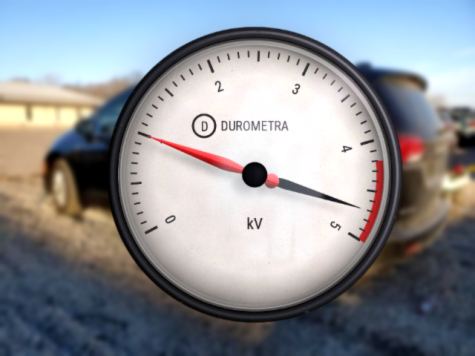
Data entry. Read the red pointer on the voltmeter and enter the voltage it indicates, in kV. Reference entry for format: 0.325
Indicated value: 1
